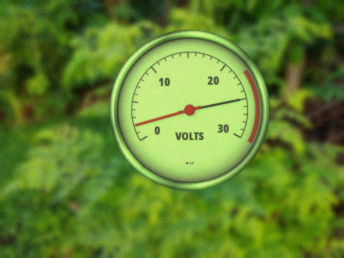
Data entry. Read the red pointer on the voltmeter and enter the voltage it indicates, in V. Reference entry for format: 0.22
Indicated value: 2
